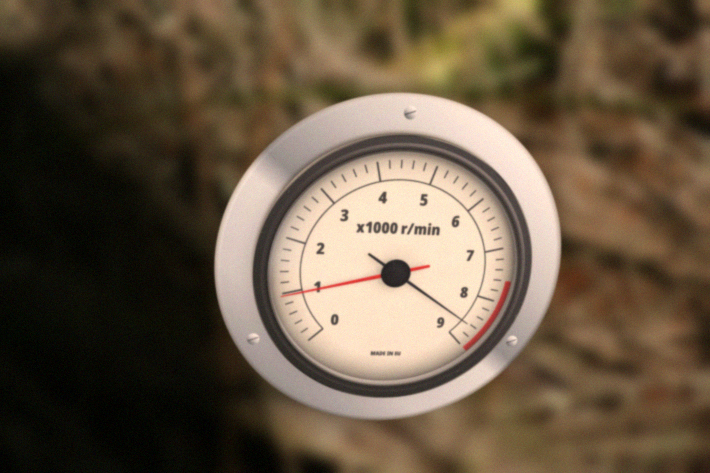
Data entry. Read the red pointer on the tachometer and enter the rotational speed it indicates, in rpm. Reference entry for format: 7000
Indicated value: 1000
